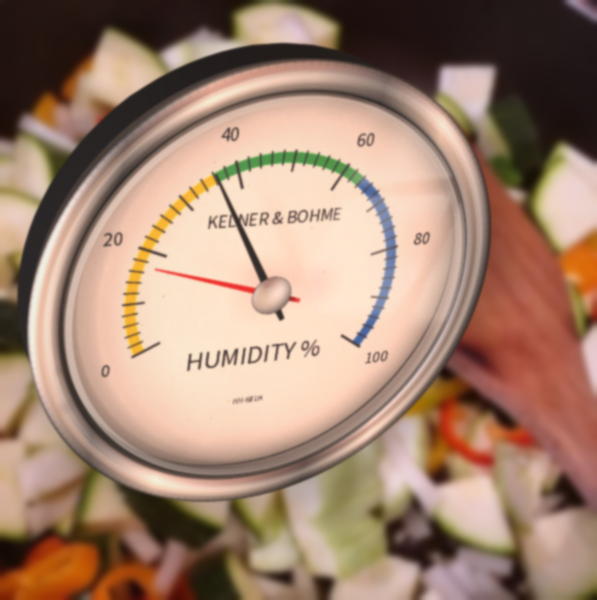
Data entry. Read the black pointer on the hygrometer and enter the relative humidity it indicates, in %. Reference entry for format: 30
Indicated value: 36
